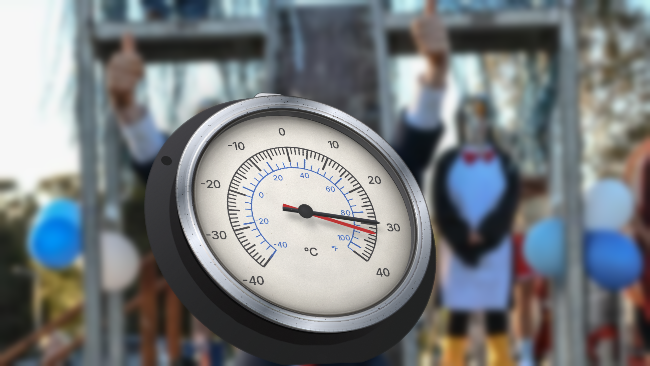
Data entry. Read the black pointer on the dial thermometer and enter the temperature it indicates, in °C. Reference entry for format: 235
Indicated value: 30
